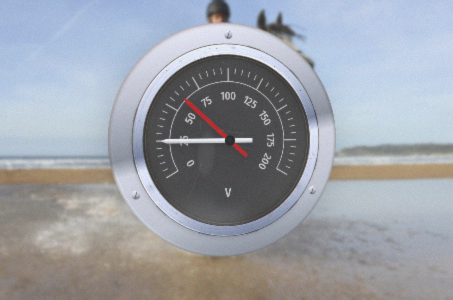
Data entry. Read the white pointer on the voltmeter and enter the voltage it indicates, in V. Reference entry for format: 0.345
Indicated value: 25
